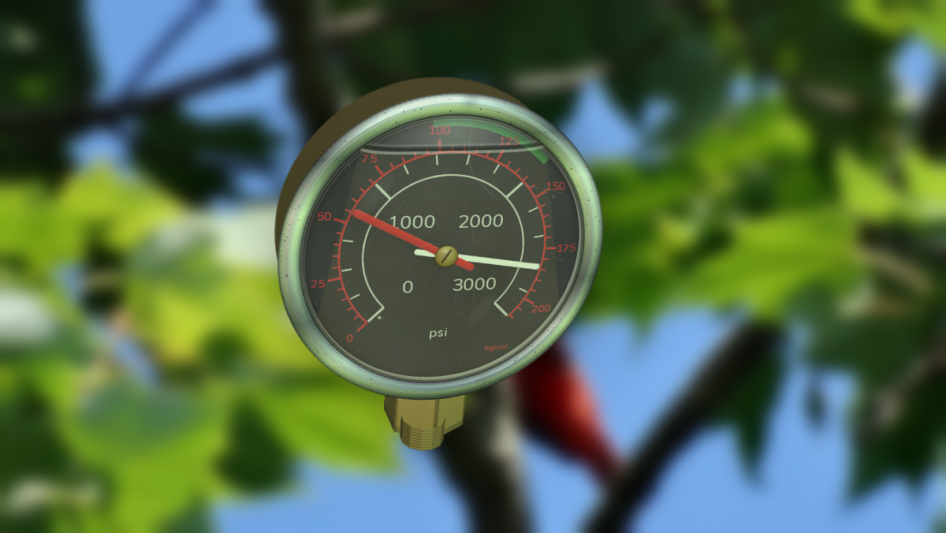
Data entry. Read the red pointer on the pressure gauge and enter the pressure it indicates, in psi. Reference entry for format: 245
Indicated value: 800
